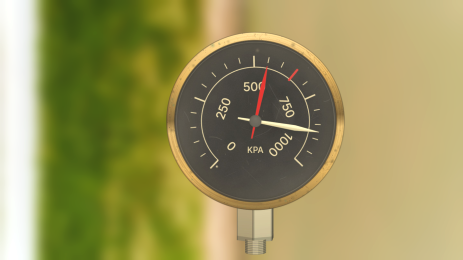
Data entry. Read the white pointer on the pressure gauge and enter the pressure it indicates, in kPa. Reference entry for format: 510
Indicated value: 875
